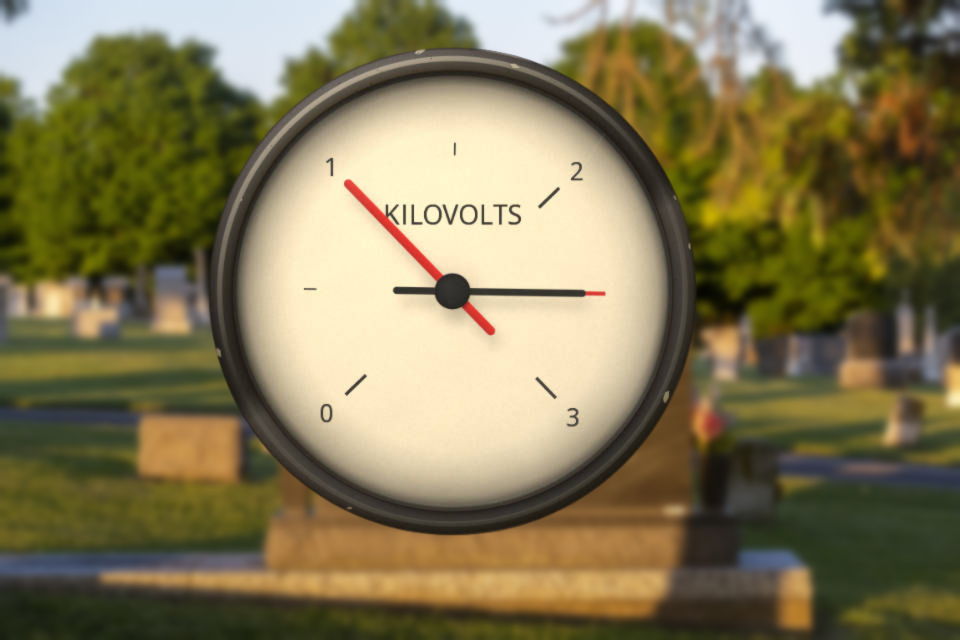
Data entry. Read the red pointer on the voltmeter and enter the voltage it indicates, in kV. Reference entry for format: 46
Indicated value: 1
